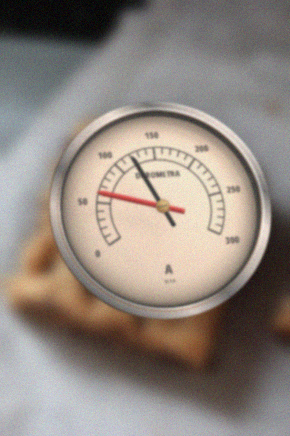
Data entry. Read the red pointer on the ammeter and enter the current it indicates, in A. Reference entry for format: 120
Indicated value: 60
